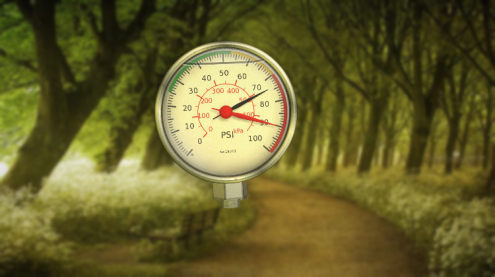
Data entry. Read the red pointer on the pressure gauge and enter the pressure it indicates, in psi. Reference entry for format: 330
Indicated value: 90
